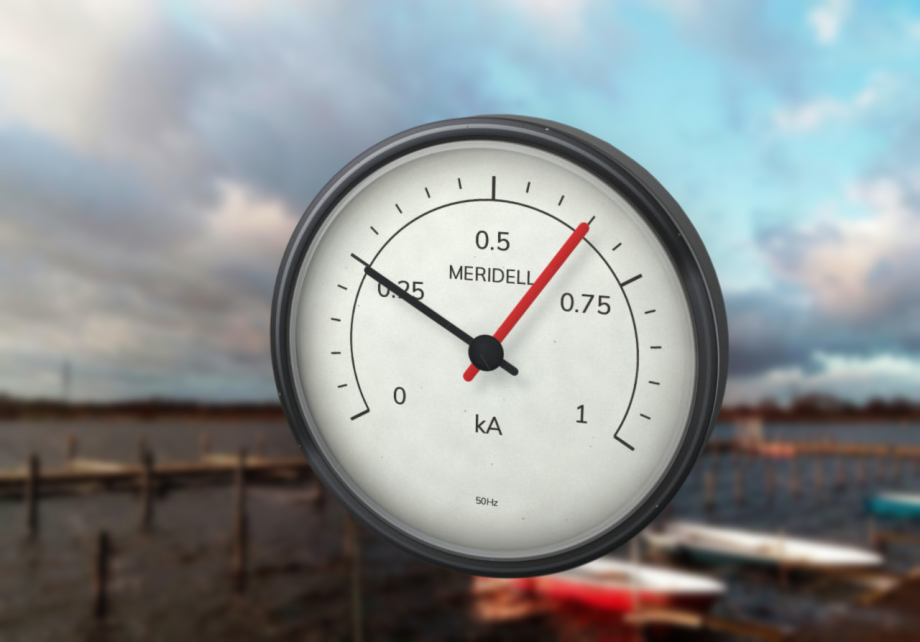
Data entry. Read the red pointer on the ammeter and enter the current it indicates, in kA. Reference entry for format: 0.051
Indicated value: 0.65
